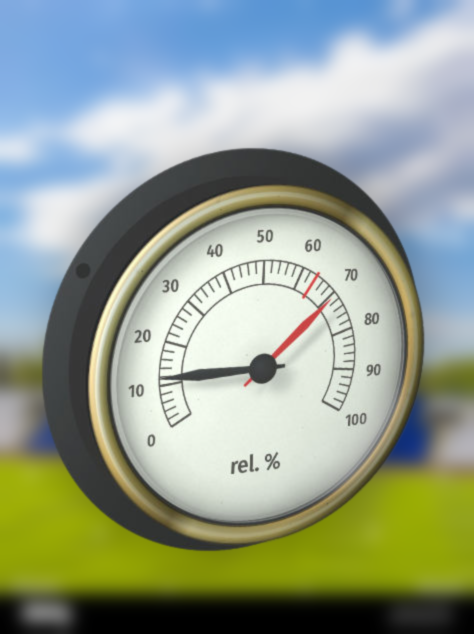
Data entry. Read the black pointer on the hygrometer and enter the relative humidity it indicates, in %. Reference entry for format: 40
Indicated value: 12
